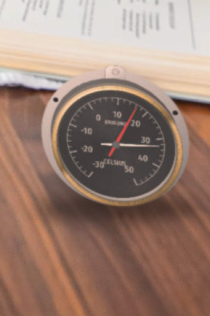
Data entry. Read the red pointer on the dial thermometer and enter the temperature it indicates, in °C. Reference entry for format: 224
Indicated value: 16
